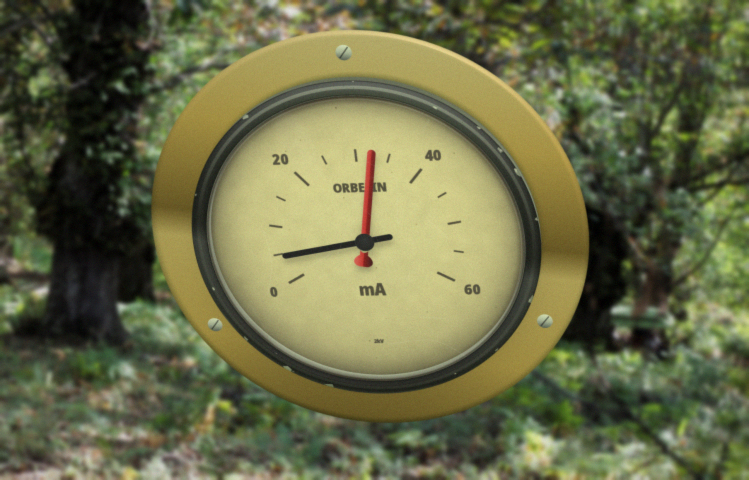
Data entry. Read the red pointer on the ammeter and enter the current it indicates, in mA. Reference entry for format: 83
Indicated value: 32.5
